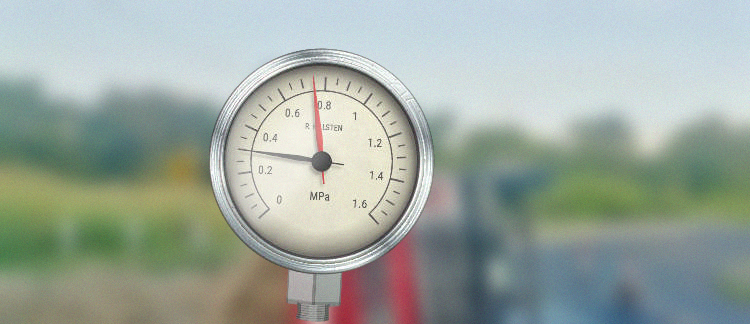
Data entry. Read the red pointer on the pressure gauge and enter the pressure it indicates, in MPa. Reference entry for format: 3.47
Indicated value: 0.75
